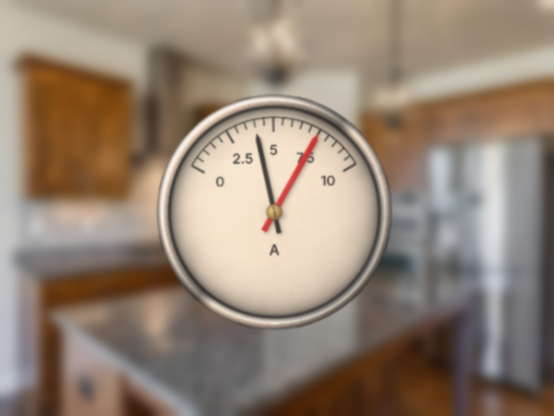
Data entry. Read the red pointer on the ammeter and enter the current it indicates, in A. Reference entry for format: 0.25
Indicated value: 7.5
